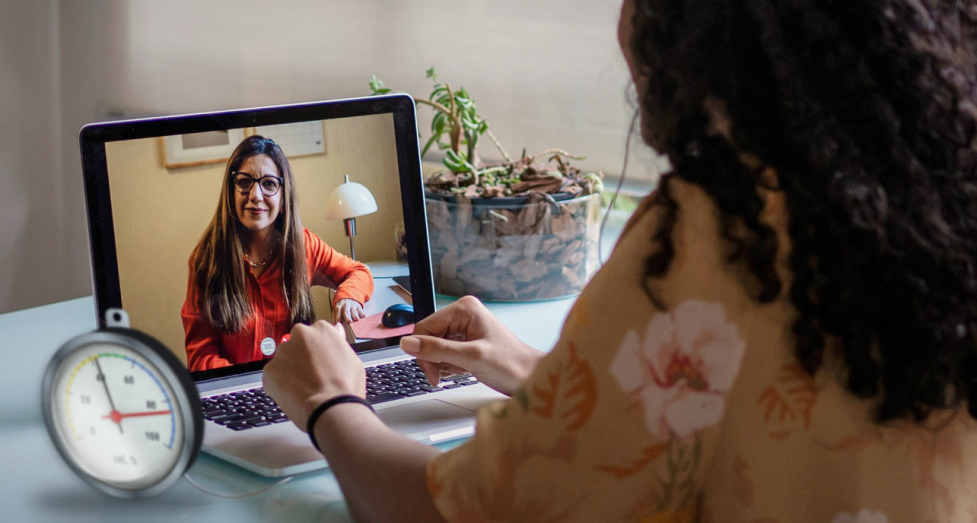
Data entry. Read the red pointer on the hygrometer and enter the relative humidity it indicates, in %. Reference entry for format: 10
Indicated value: 84
